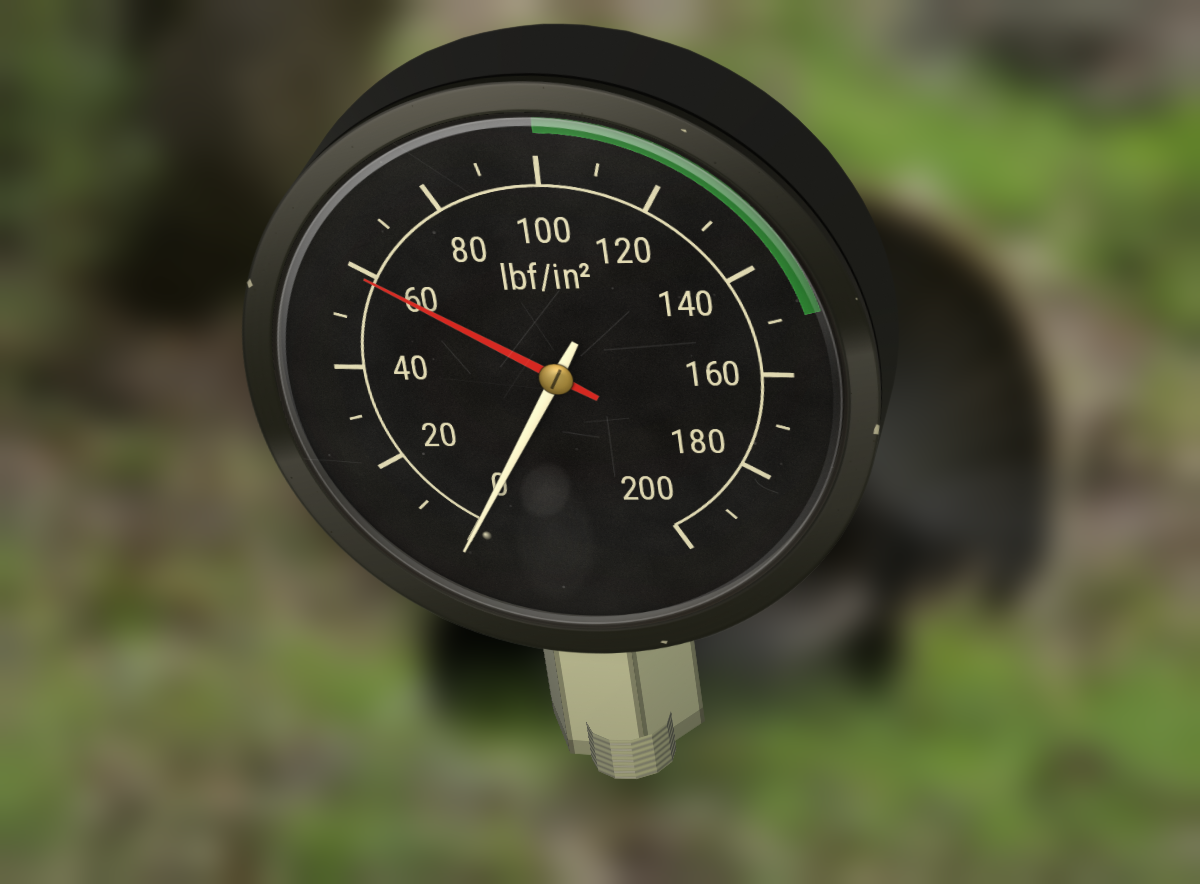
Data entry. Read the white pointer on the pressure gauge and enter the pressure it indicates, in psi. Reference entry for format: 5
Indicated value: 0
